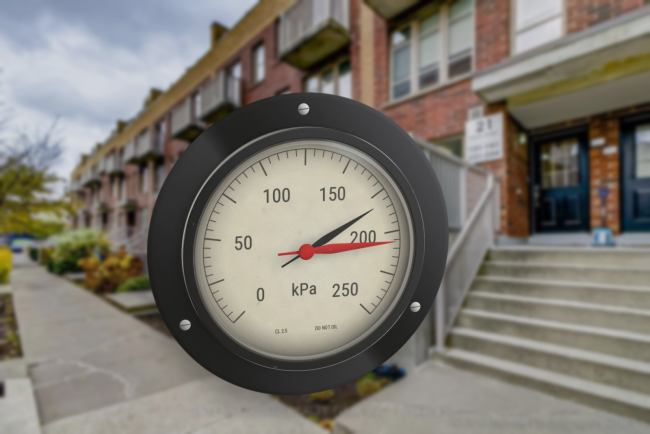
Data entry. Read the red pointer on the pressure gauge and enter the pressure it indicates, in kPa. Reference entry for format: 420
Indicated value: 205
